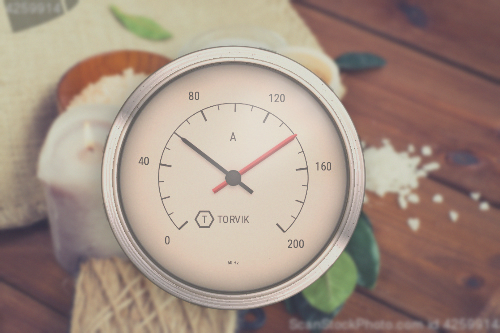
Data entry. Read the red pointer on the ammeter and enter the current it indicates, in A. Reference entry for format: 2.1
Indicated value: 140
